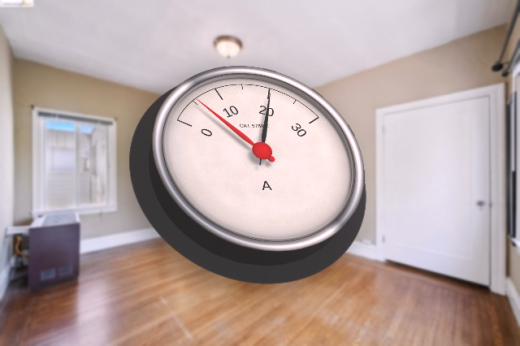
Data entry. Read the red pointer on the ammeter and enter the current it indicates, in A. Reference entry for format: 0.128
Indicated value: 5
